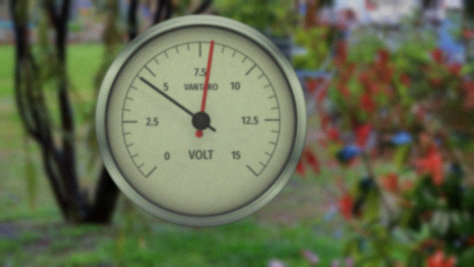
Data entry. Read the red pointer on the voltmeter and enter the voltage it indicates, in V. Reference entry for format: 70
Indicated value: 8
